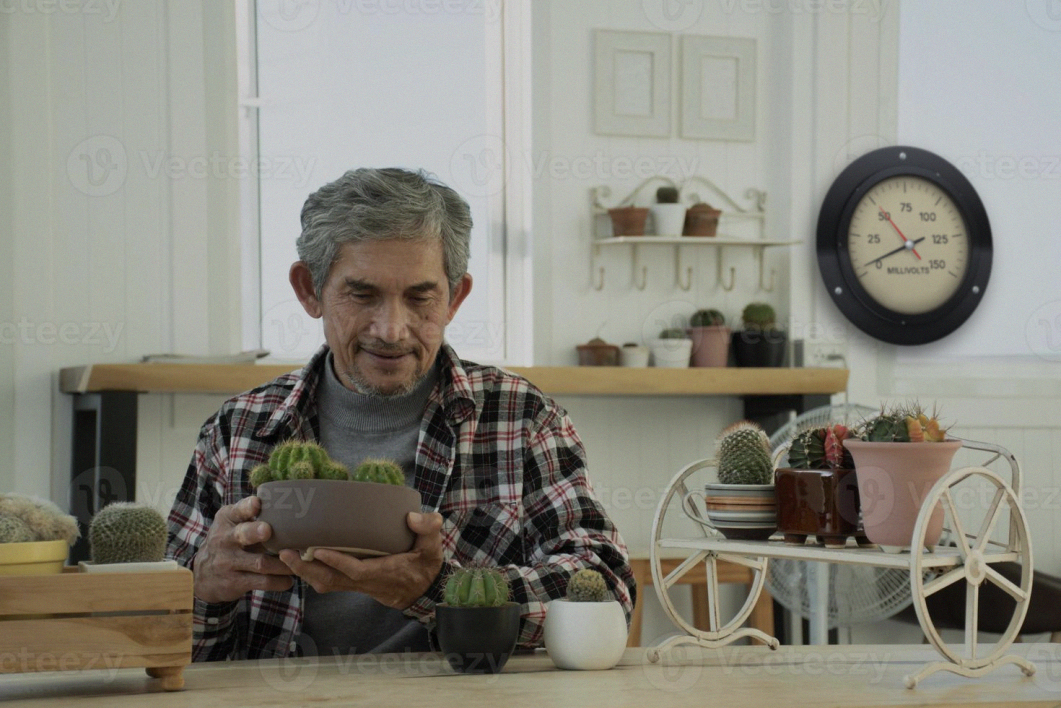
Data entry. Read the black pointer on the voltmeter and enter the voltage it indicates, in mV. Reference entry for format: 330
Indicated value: 5
